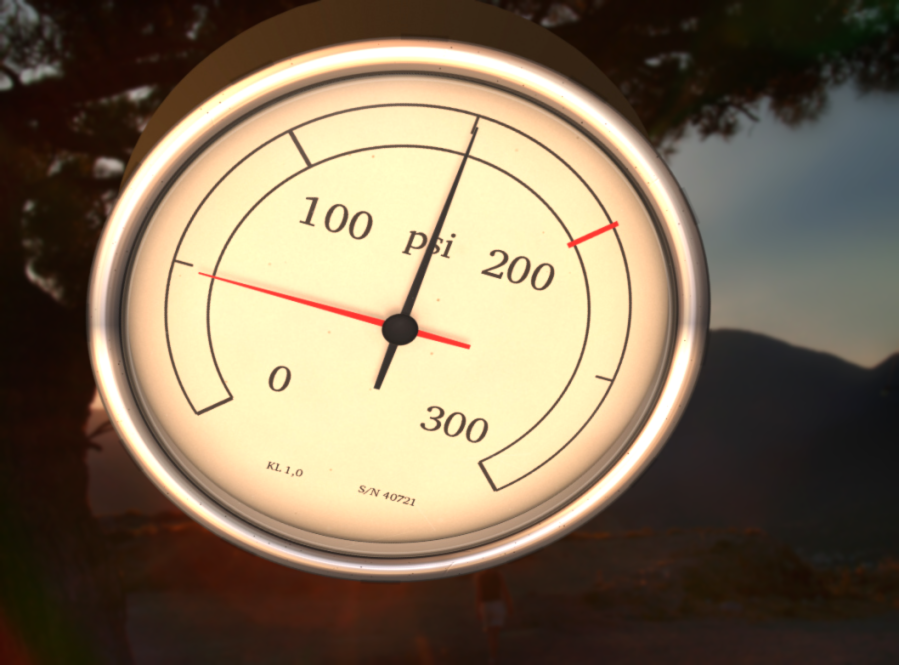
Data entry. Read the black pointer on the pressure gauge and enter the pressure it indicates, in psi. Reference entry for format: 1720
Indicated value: 150
